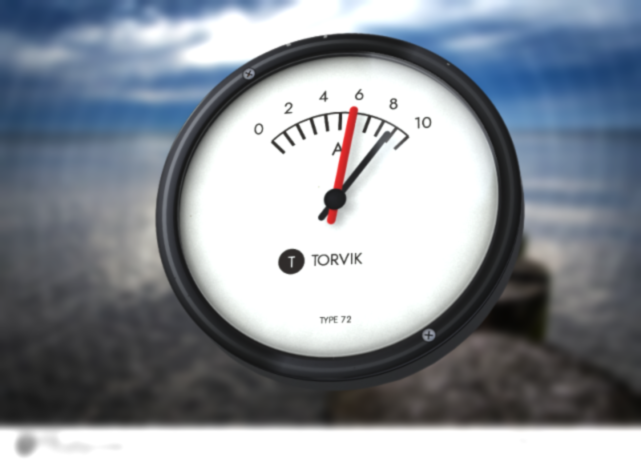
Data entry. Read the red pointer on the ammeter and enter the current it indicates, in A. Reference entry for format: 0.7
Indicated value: 6
